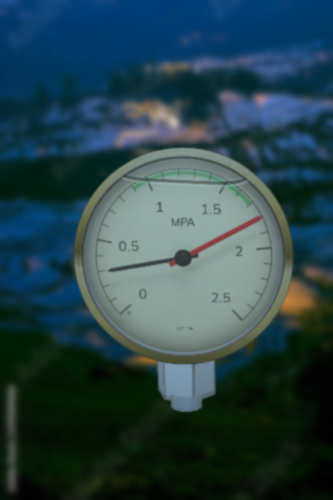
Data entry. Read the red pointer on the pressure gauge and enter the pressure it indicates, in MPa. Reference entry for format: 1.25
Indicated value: 1.8
